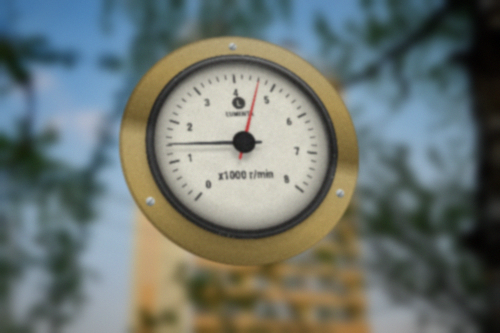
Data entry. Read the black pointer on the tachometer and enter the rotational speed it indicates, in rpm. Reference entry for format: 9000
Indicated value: 1400
